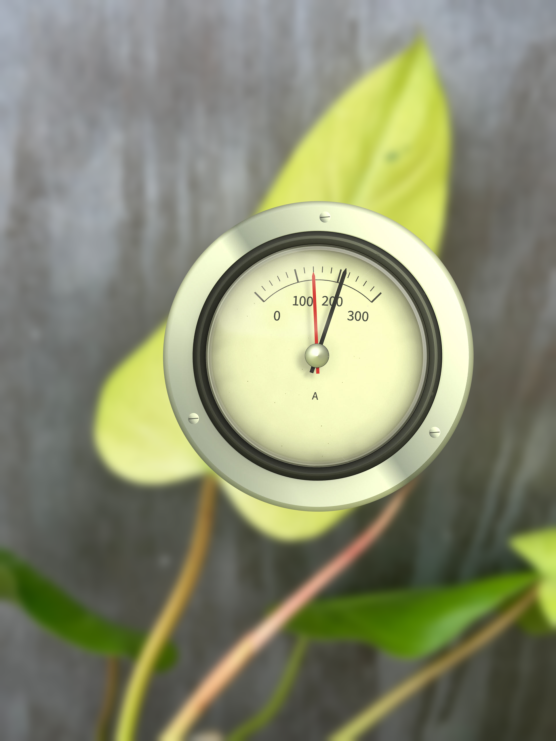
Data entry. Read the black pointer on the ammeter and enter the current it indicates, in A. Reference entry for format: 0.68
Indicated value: 210
